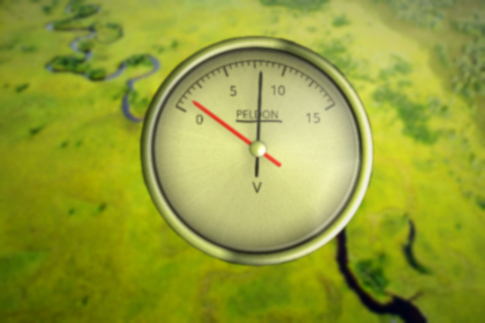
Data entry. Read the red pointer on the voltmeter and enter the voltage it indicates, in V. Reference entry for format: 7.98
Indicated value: 1
